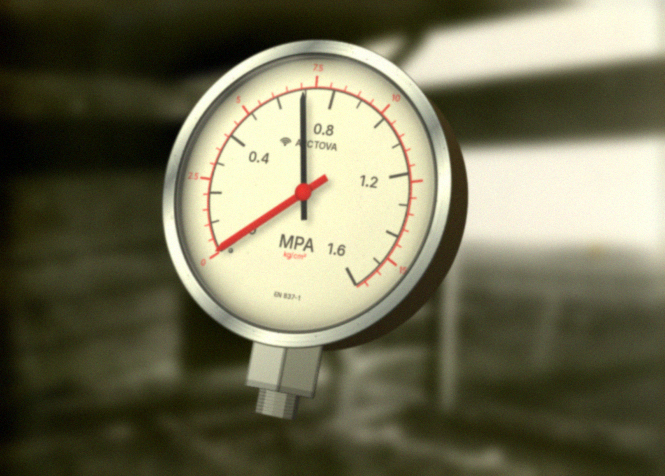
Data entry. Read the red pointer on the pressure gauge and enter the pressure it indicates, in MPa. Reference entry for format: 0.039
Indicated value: 0
